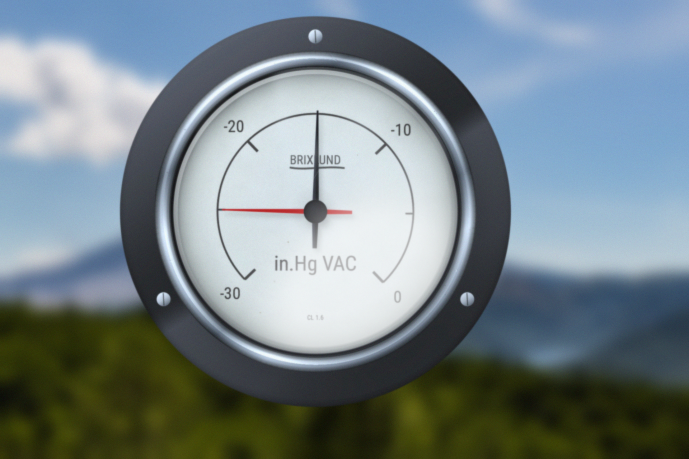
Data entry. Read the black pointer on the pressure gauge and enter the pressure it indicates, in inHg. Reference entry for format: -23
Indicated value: -15
